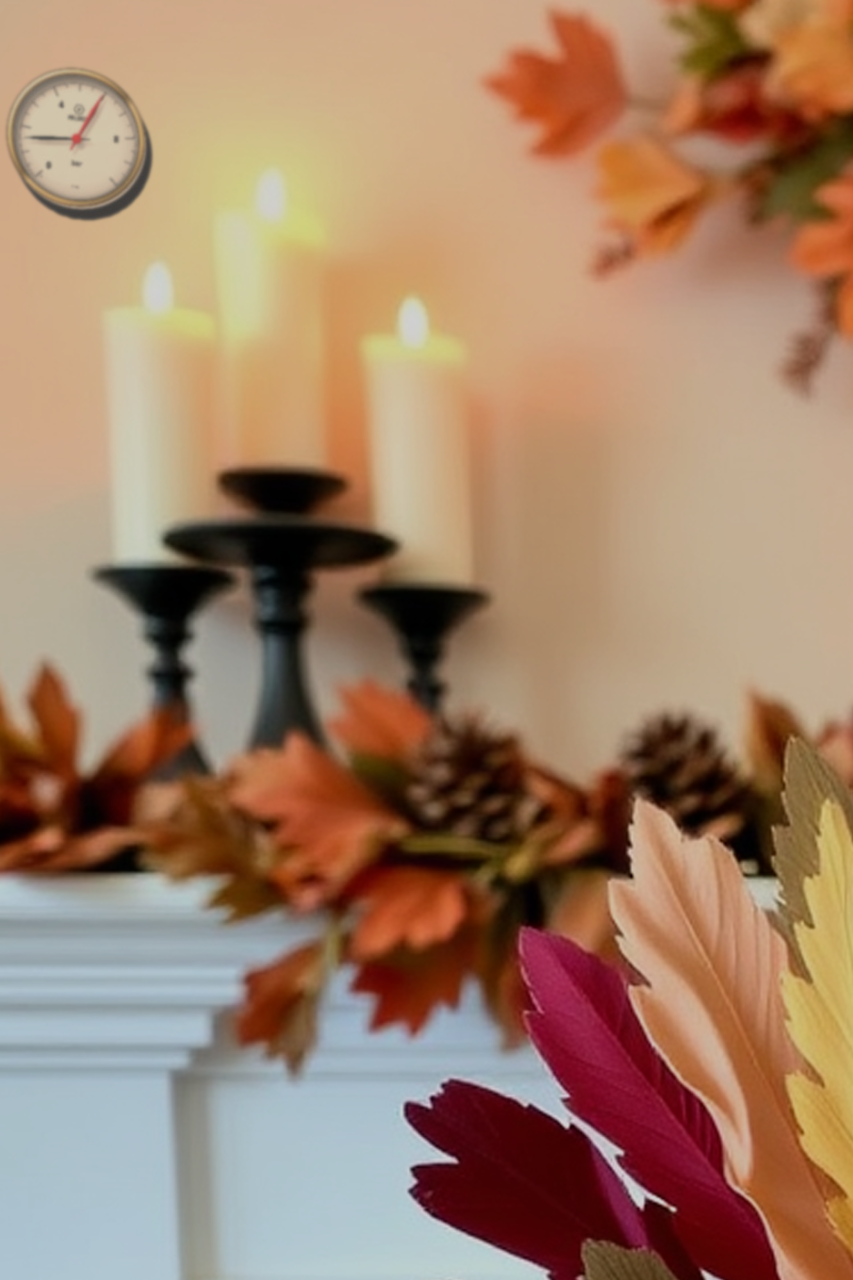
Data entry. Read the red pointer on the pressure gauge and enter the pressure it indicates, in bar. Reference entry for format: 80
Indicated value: 6
